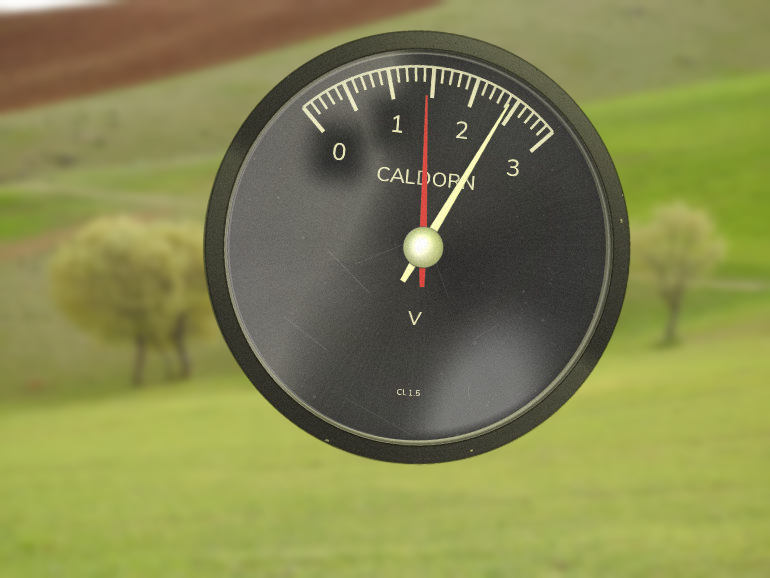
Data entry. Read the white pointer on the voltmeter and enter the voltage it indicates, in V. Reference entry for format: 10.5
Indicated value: 2.4
